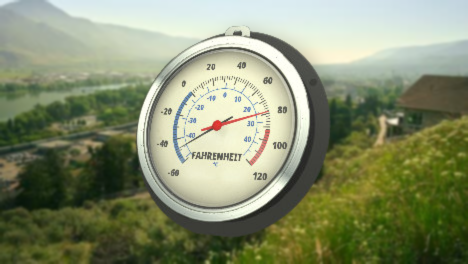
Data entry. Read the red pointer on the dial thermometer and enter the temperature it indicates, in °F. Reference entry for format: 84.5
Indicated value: 80
